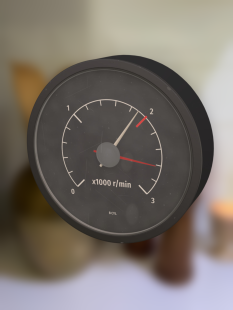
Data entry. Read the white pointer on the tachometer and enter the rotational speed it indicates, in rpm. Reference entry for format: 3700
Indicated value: 1900
